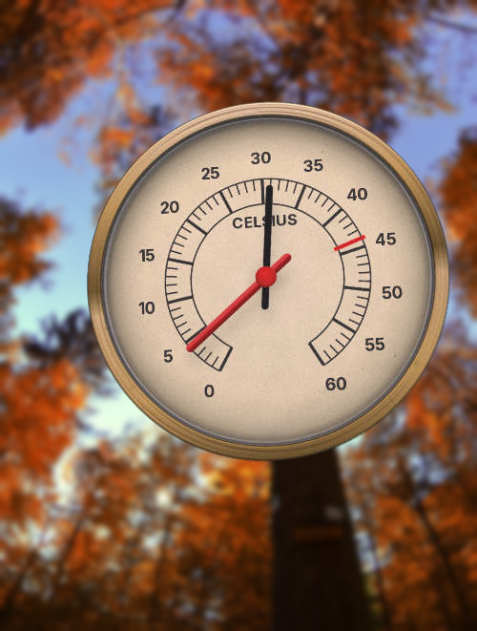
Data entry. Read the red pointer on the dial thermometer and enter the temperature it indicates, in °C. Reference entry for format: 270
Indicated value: 4
